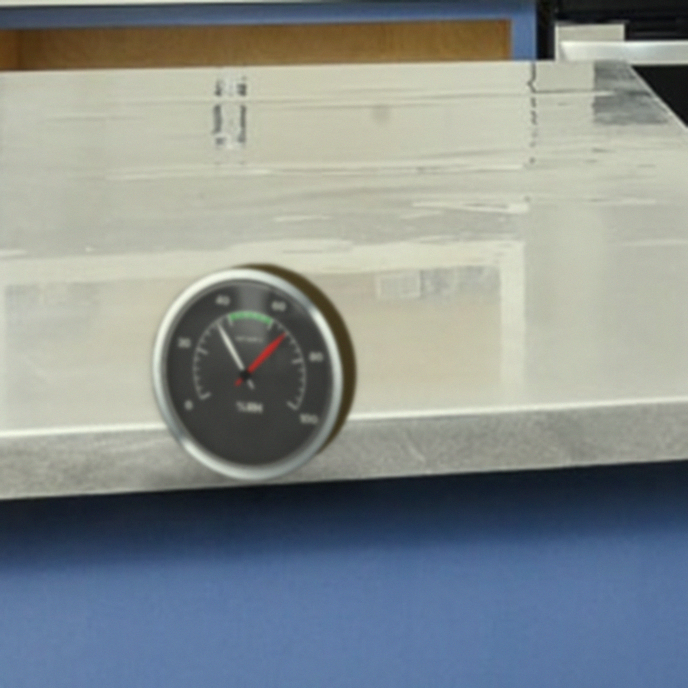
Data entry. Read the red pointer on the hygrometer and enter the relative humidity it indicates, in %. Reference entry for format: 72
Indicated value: 68
